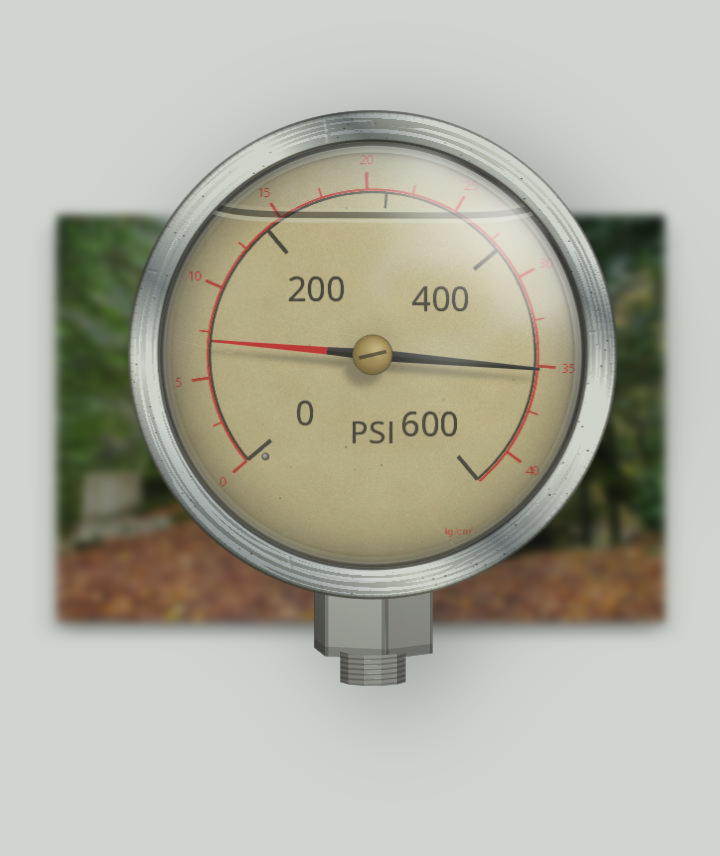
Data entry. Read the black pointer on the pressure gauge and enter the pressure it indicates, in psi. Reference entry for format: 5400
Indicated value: 500
